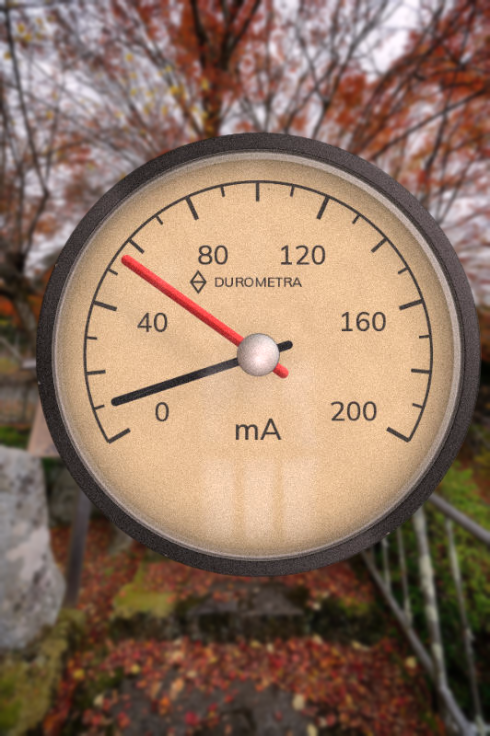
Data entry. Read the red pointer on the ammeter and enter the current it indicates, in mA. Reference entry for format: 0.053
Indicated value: 55
